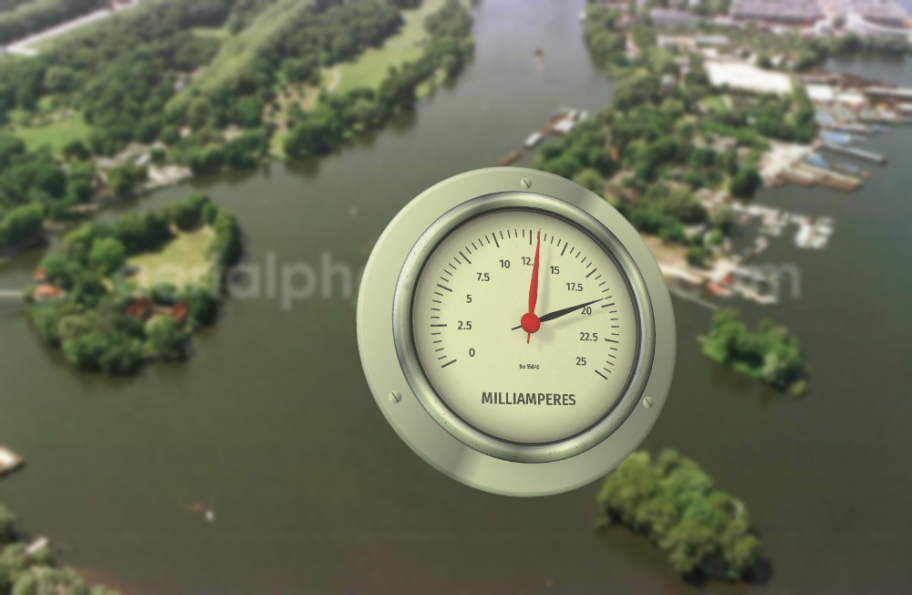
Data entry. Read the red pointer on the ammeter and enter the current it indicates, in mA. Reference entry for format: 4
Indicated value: 13
